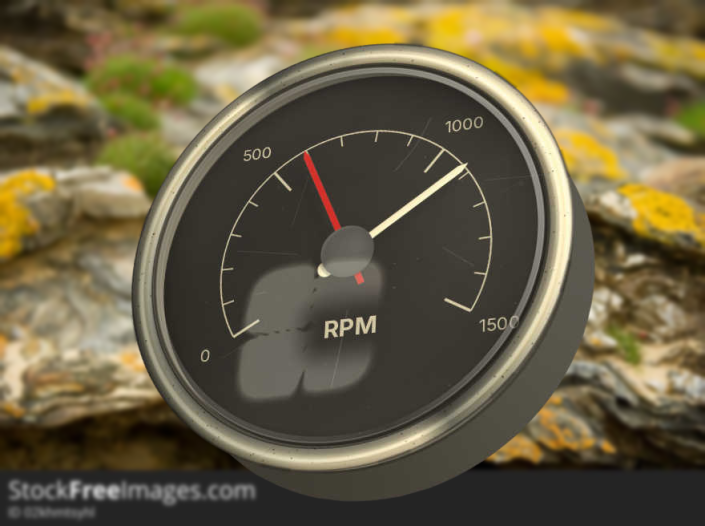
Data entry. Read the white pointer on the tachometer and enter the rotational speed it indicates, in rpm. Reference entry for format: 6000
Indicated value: 1100
